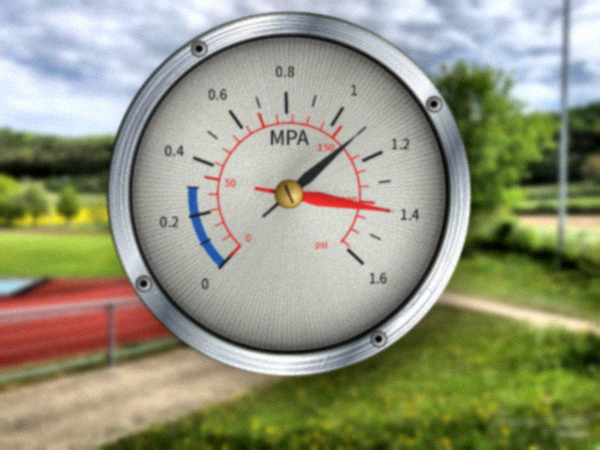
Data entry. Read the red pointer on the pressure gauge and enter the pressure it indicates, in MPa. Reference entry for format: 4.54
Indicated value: 1.4
